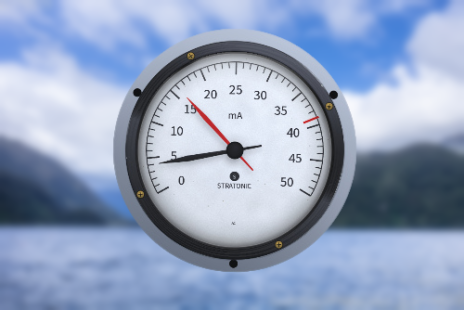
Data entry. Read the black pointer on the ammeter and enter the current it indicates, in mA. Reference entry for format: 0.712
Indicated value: 4
